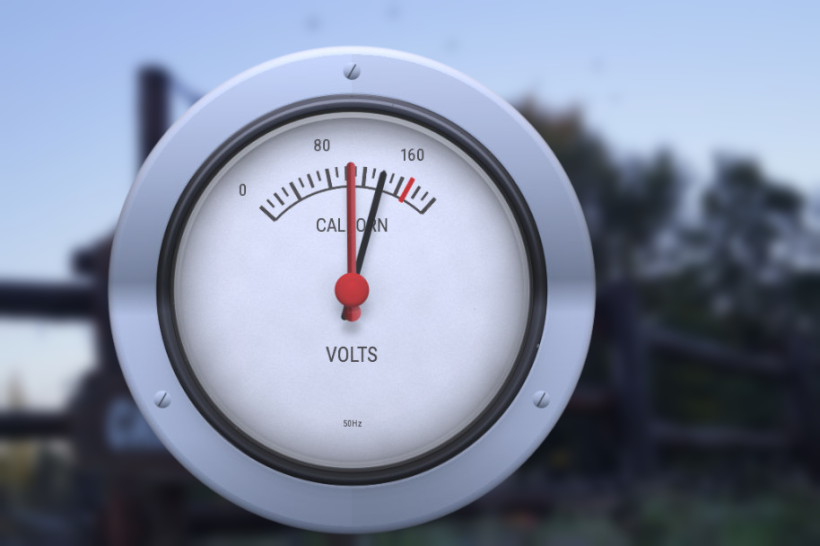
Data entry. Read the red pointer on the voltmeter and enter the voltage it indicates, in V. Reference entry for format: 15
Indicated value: 105
